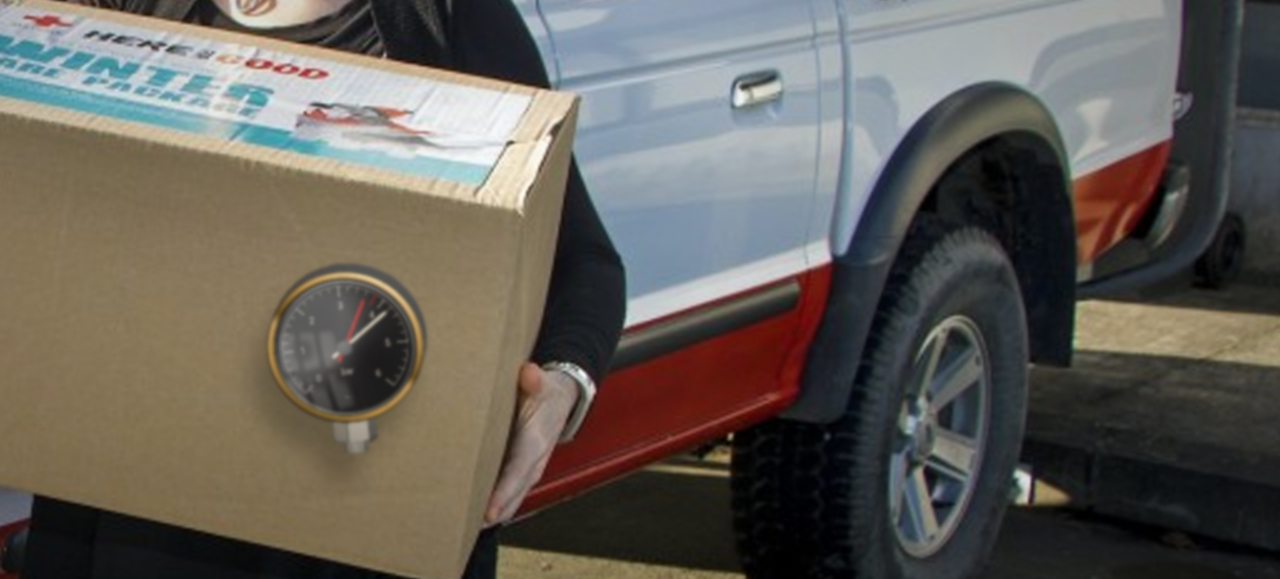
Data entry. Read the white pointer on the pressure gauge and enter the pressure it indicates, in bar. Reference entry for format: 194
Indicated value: 4.2
